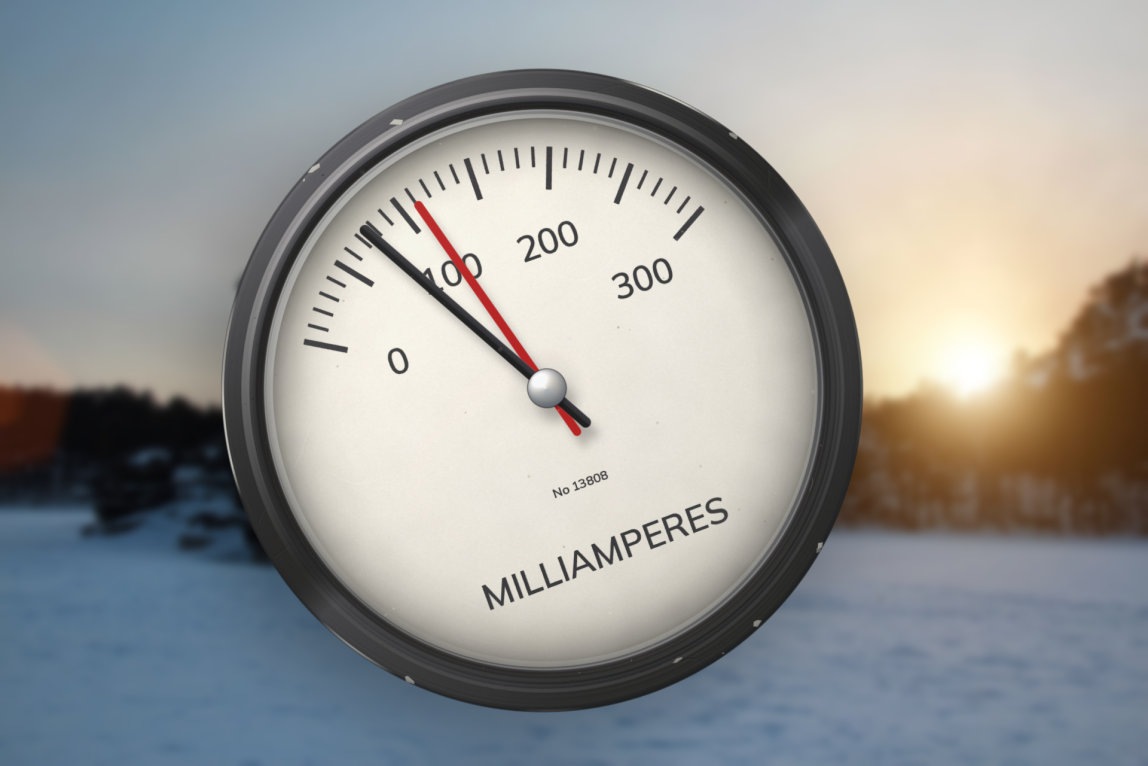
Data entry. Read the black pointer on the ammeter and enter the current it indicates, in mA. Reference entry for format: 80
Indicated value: 75
